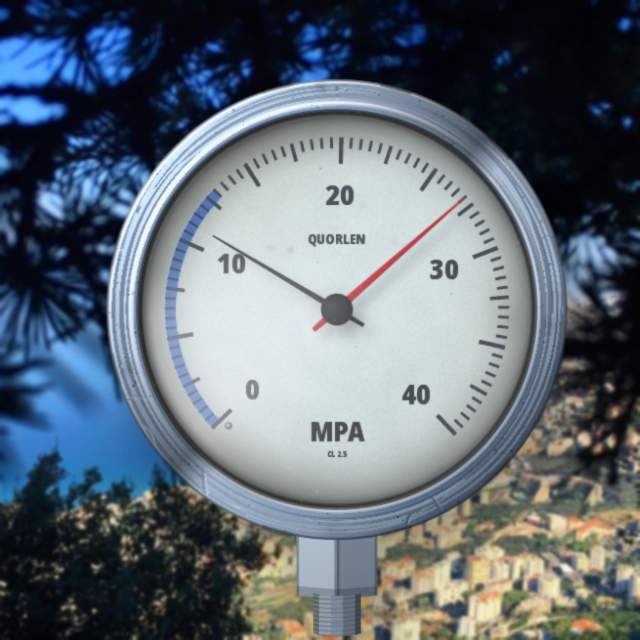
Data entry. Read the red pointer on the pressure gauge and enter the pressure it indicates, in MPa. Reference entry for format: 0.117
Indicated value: 27
